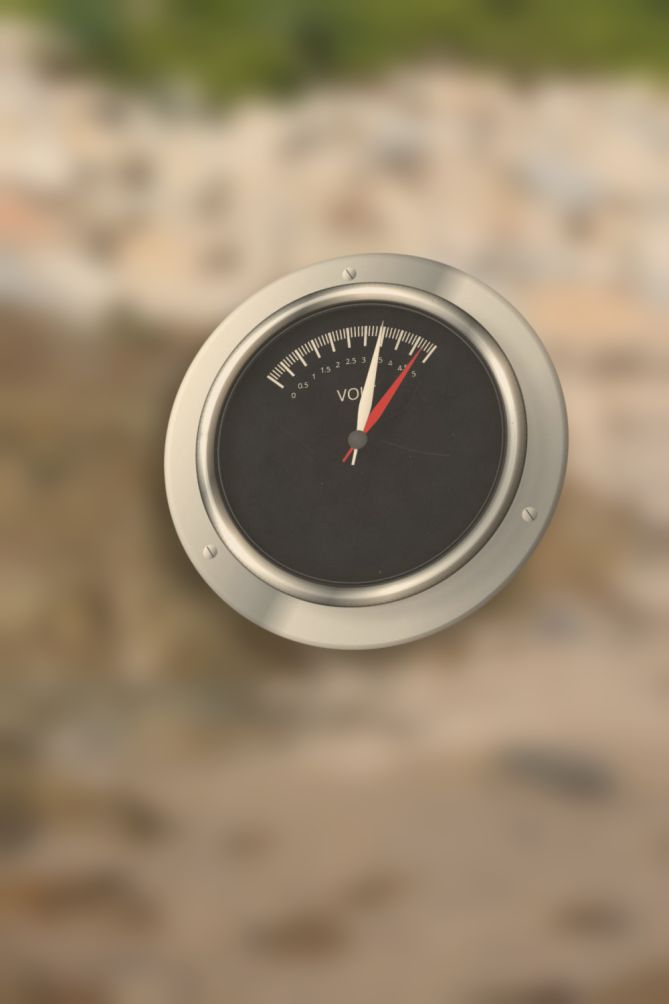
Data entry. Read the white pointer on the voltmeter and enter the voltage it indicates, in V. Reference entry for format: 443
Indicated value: 3.5
